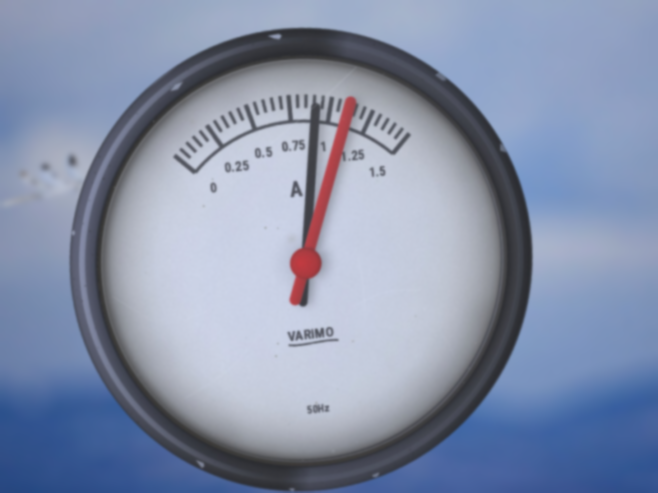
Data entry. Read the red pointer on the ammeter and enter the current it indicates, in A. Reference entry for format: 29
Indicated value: 1.1
